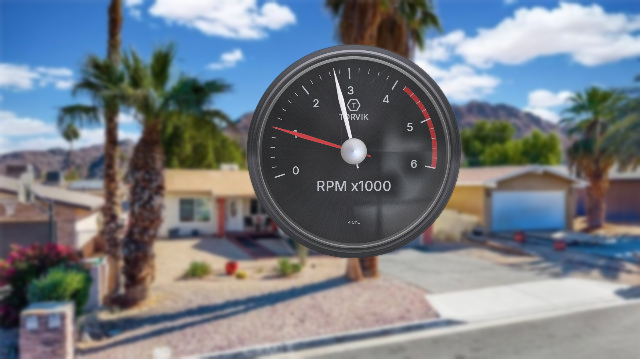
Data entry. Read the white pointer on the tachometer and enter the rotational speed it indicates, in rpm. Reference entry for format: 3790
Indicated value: 2700
